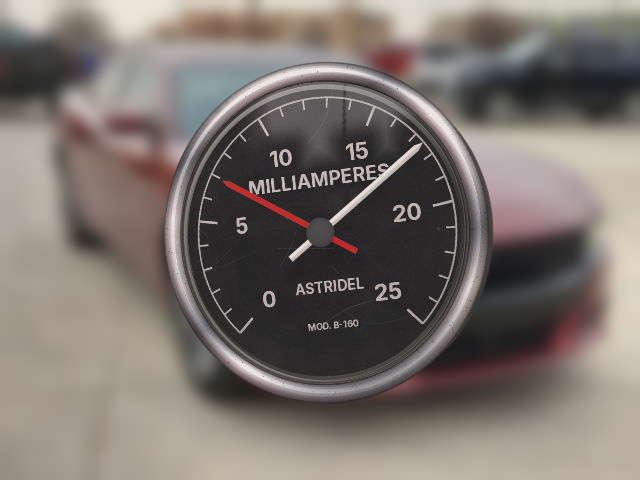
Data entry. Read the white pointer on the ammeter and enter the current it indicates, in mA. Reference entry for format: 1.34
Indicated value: 17.5
